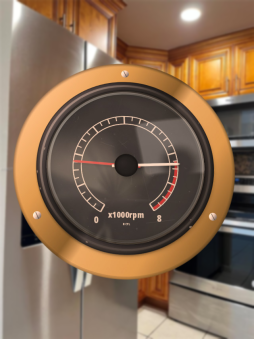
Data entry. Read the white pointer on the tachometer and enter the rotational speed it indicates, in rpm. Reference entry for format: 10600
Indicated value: 6375
